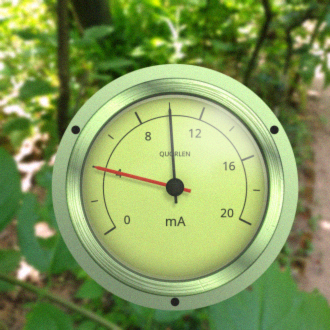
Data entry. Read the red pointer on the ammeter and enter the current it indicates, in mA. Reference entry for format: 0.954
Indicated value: 4
